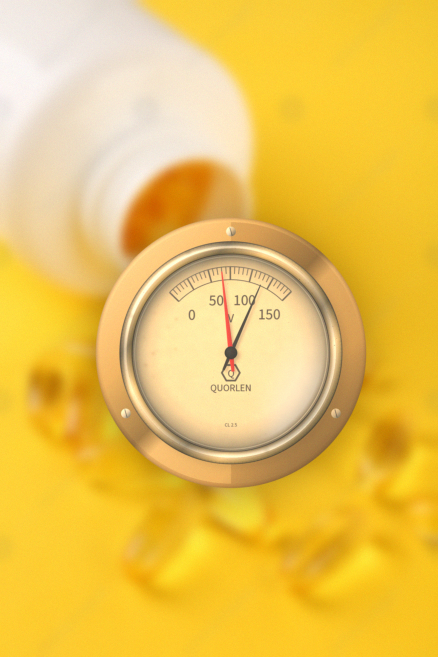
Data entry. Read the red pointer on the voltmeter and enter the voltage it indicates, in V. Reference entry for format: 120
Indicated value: 65
